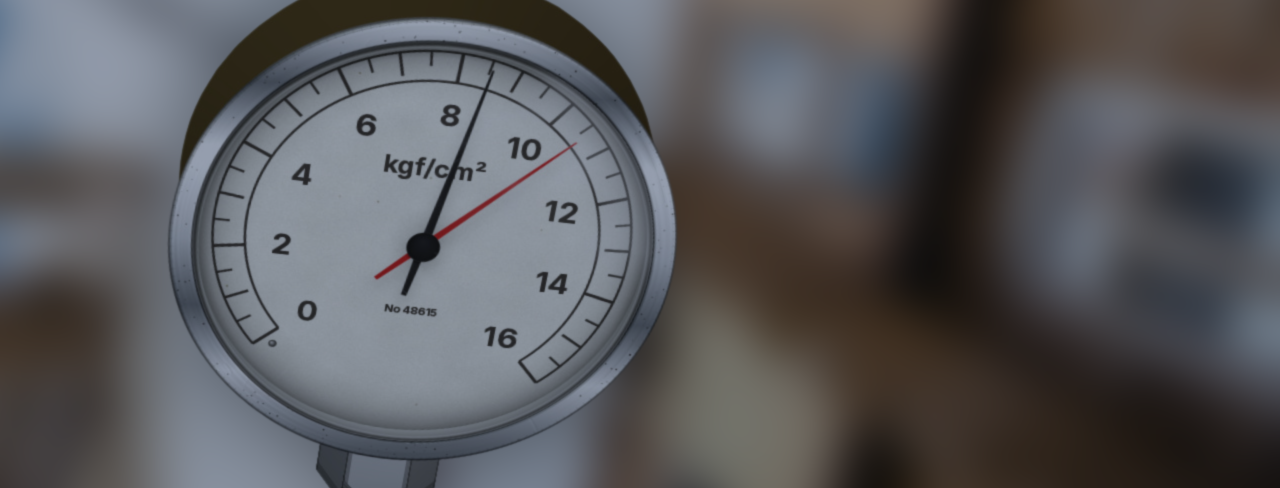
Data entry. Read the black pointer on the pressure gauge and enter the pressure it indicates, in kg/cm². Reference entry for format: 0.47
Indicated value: 8.5
